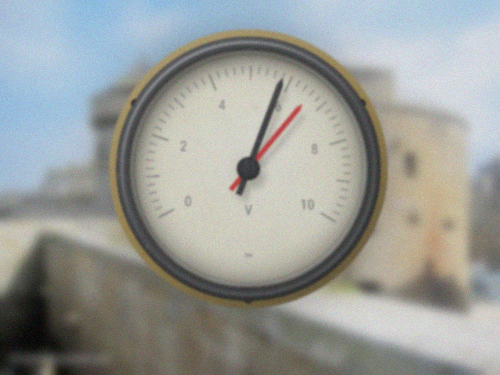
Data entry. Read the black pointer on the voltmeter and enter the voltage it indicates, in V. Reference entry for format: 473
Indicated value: 5.8
